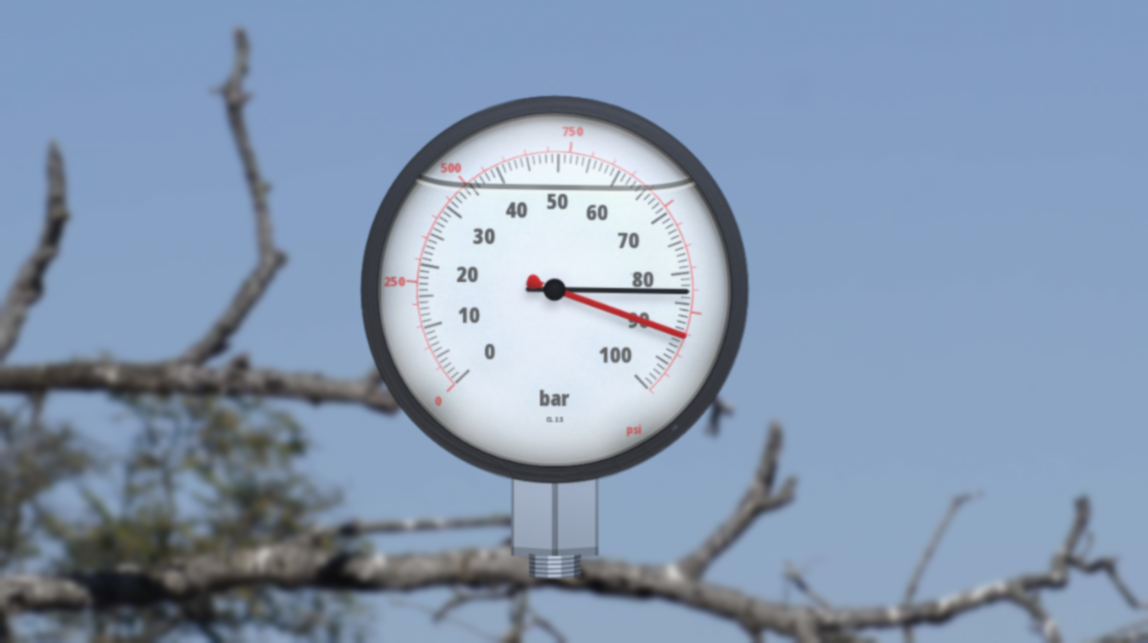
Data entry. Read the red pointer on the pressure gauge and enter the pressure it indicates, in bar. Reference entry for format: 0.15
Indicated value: 90
